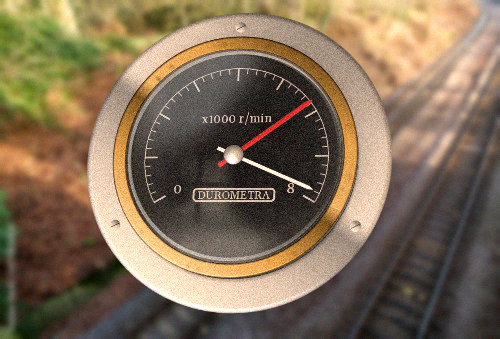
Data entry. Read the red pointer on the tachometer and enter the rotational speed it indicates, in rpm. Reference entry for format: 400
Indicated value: 5800
